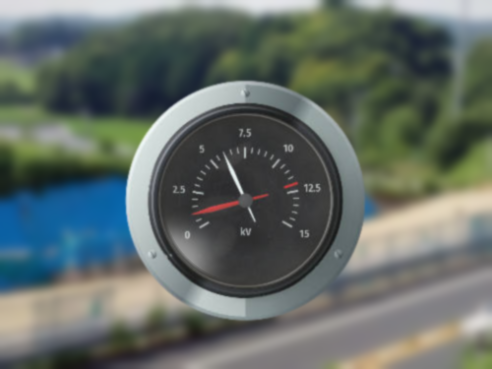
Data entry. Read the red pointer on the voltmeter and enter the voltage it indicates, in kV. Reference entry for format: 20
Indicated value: 1
